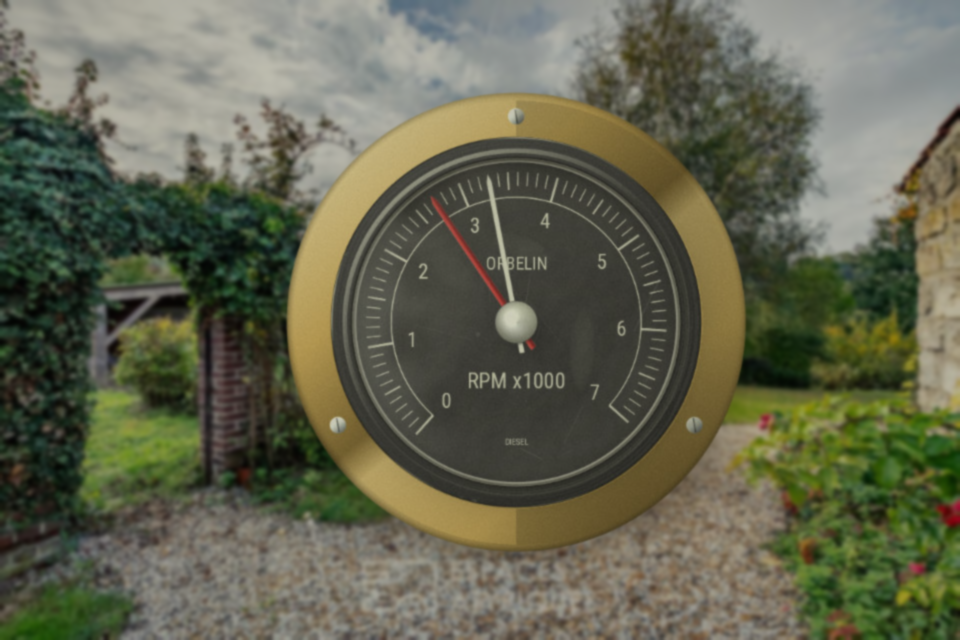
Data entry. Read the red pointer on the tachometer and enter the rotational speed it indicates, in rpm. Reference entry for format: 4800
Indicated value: 2700
